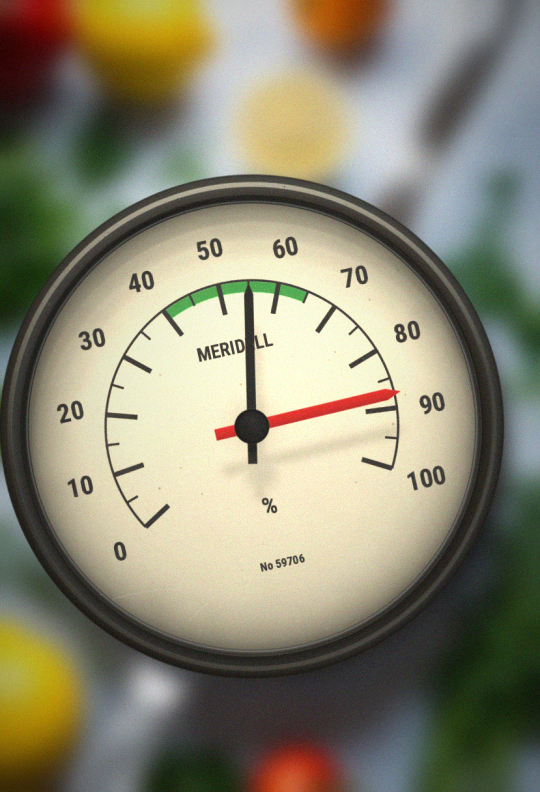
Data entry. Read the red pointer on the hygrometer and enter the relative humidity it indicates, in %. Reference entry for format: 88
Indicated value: 87.5
